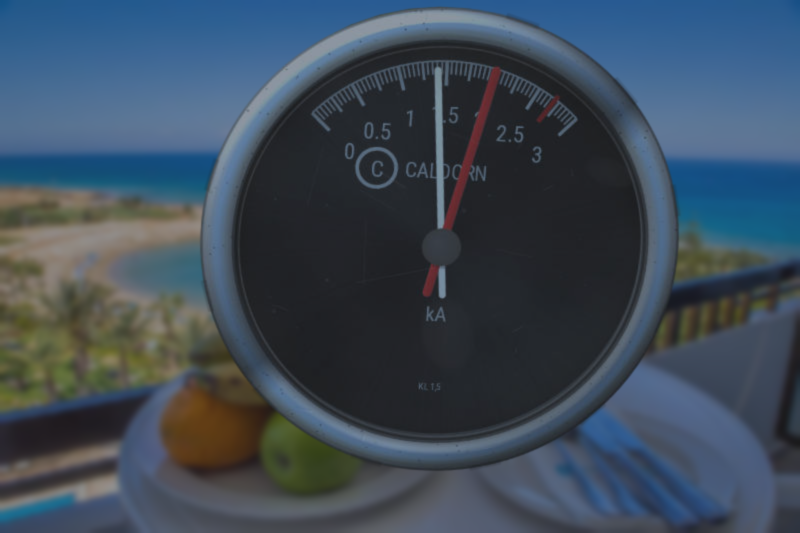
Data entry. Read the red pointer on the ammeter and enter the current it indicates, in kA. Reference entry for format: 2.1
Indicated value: 2
